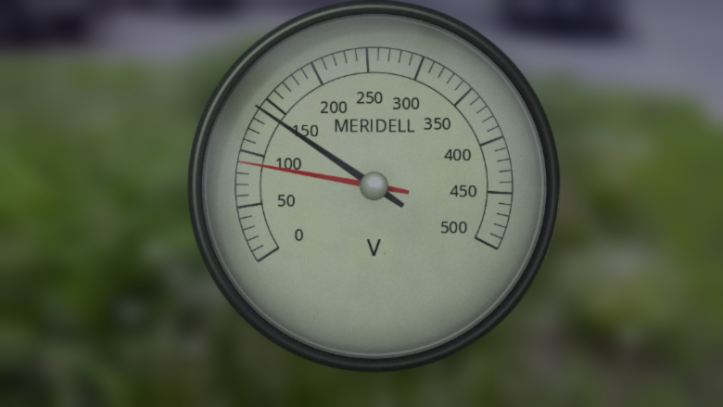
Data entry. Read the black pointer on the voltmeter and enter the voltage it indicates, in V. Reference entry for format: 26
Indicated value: 140
